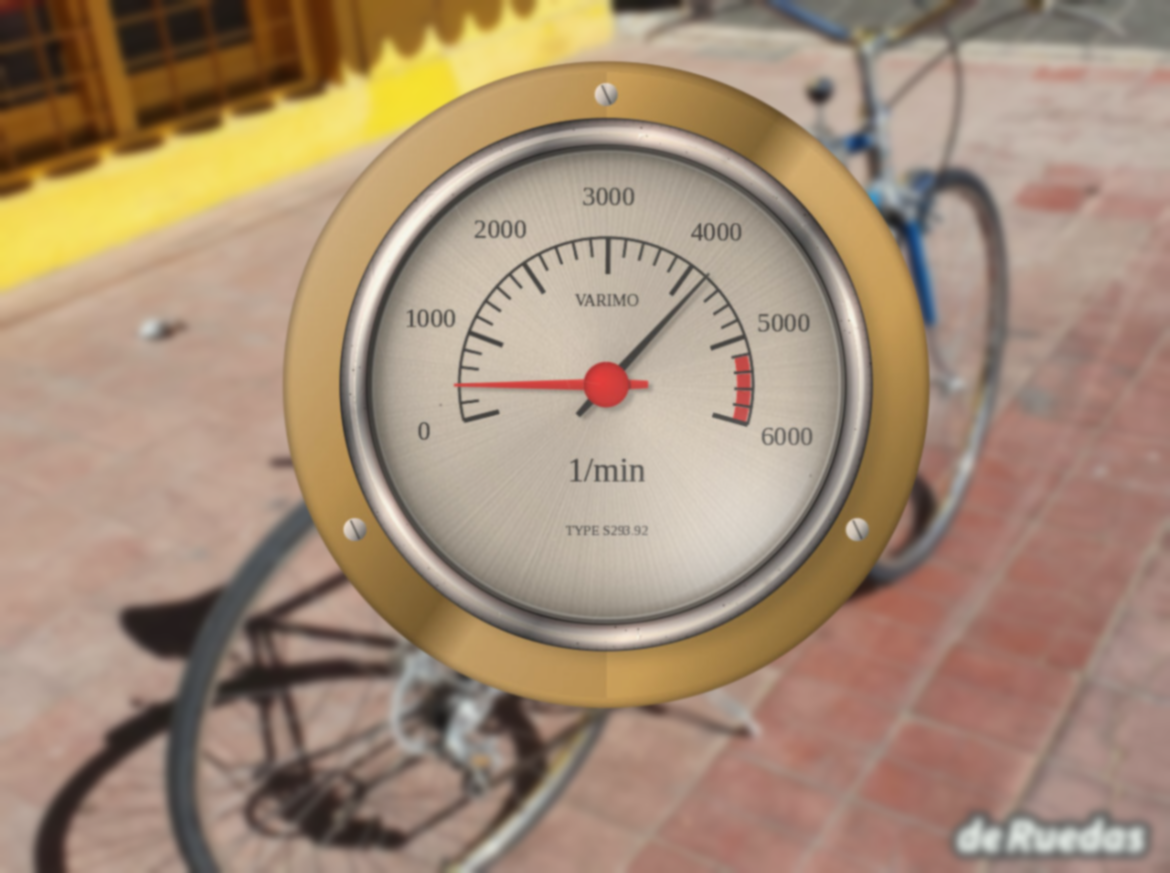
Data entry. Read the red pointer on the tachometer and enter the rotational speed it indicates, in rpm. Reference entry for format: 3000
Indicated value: 400
